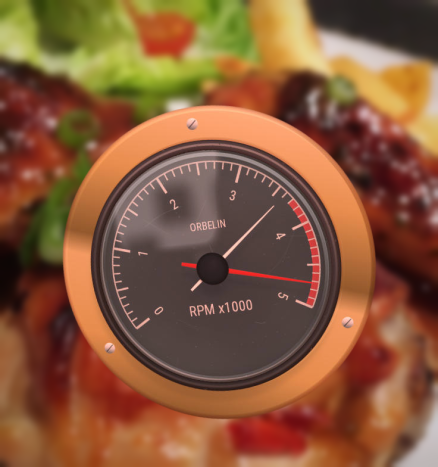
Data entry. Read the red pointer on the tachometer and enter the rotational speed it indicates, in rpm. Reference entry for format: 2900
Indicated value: 4700
